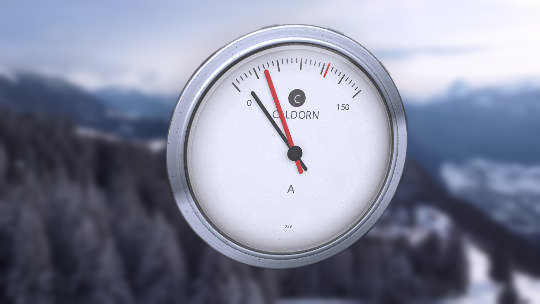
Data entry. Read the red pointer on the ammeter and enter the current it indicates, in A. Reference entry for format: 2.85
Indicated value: 35
